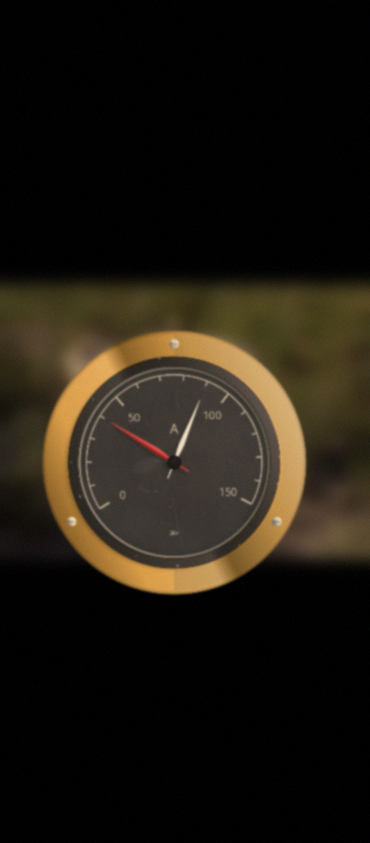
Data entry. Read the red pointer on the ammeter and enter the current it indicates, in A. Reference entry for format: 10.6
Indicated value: 40
